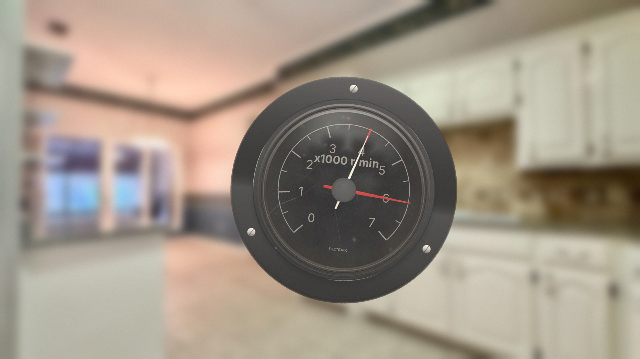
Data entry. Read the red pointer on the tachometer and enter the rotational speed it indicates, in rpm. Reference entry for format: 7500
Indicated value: 6000
